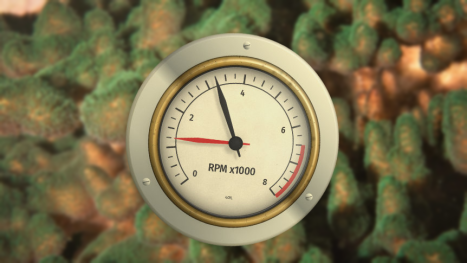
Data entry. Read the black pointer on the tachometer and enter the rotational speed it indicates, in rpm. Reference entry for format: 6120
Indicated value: 3250
